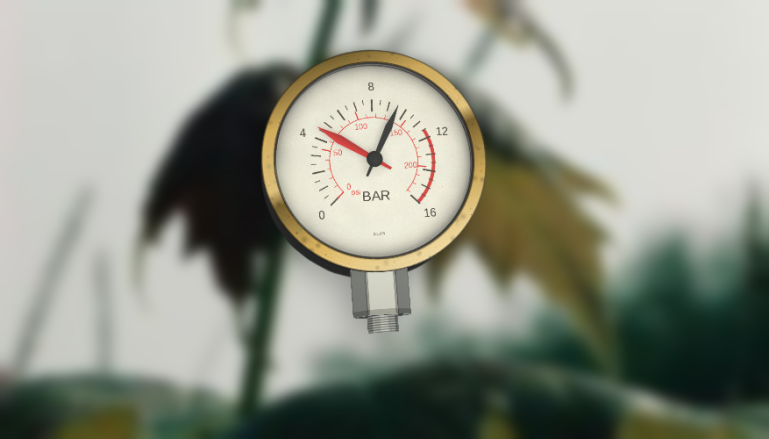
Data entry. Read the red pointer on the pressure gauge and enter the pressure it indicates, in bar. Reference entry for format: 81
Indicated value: 4.5
